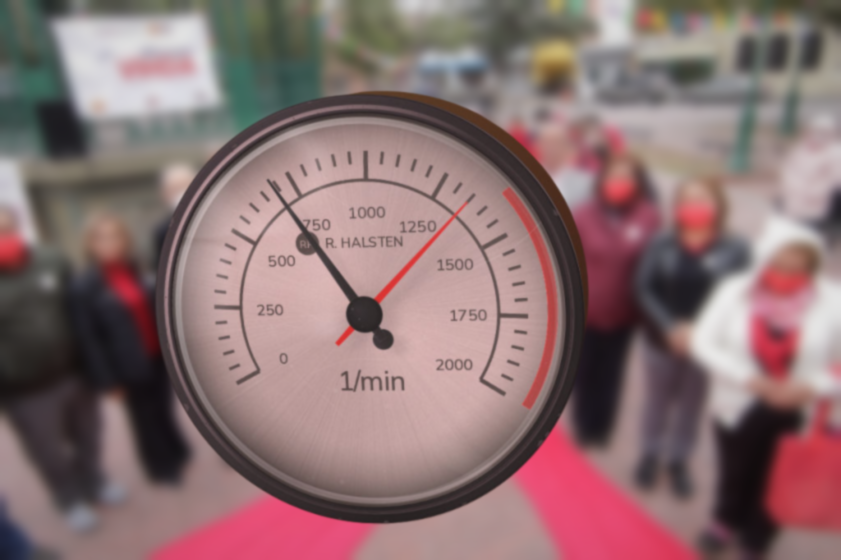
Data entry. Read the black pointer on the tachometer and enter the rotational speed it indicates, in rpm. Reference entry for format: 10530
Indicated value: 700
